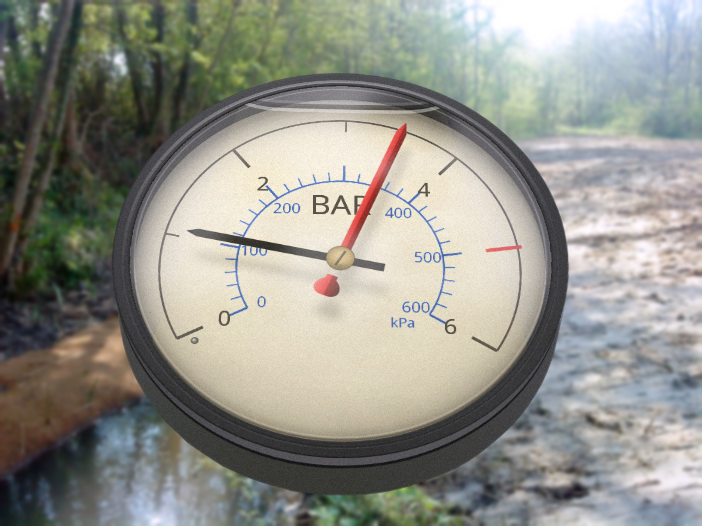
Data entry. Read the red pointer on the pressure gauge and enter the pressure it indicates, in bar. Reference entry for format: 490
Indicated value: 3.5
